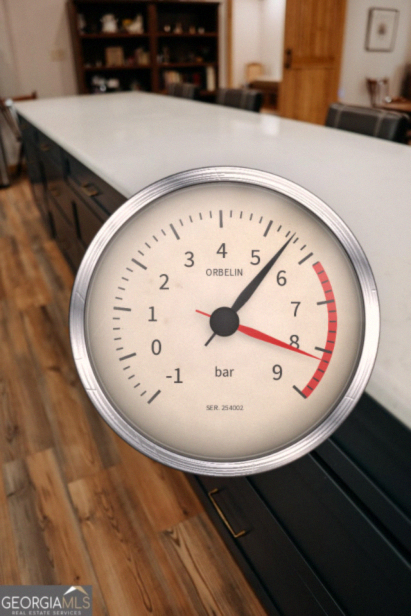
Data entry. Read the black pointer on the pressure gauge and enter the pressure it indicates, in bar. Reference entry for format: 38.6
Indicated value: 5.5
